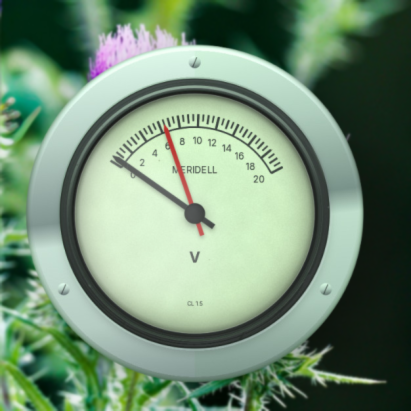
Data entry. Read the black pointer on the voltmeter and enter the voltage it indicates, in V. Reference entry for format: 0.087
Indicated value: 0.5
